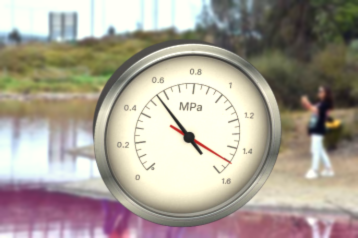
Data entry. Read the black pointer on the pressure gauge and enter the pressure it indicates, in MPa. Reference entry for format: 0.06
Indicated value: 0.55
